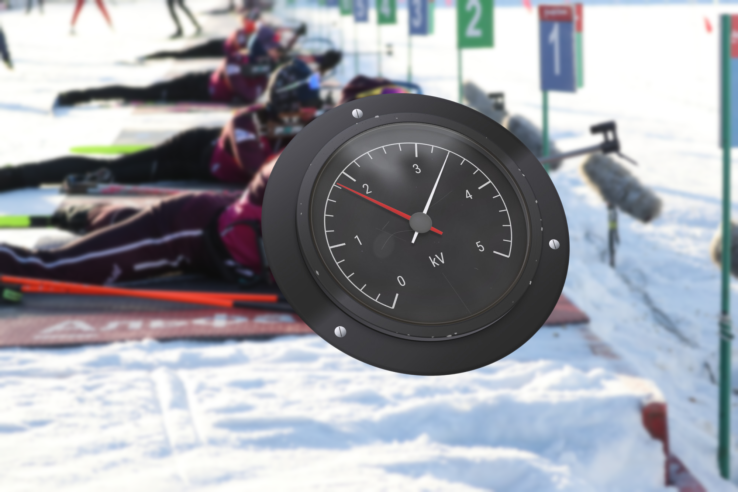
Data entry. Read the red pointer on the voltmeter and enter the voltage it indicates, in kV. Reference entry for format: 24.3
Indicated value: 1.8
